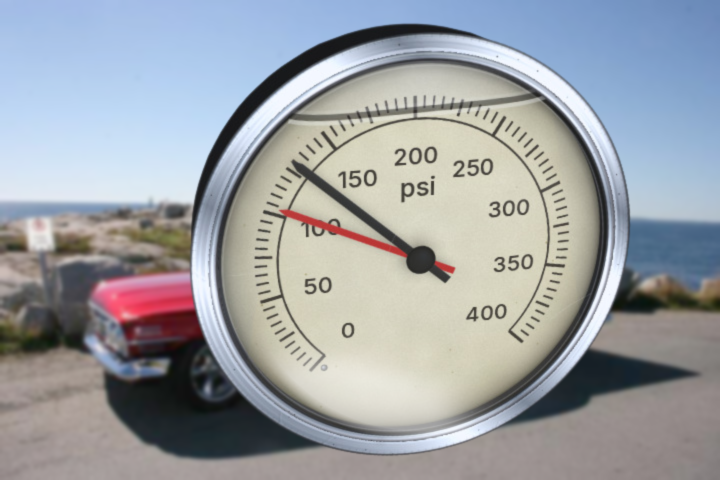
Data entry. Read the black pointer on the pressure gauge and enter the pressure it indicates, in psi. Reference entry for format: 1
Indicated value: 130
